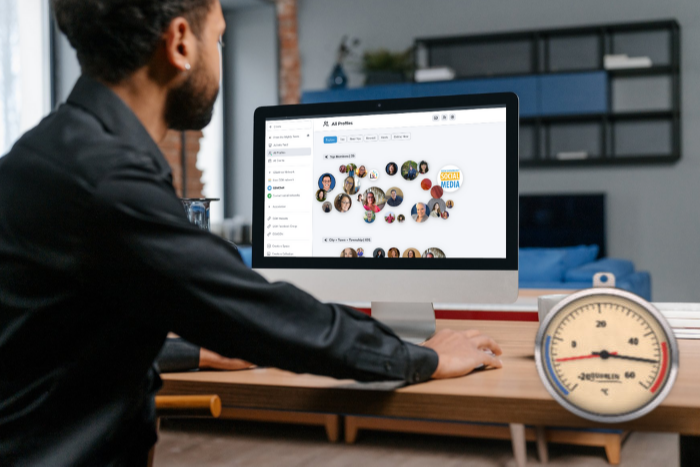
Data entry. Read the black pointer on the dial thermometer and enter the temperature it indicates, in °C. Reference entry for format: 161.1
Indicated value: 50
